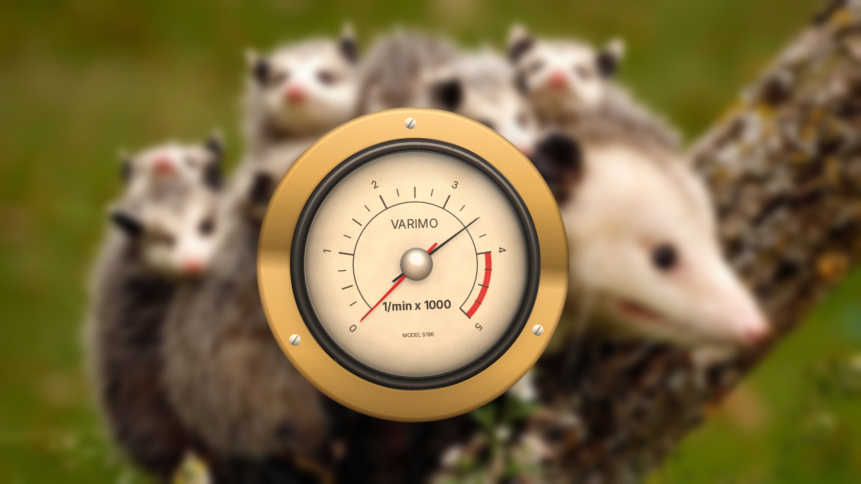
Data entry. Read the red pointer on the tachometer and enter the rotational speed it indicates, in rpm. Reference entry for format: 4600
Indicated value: 0
